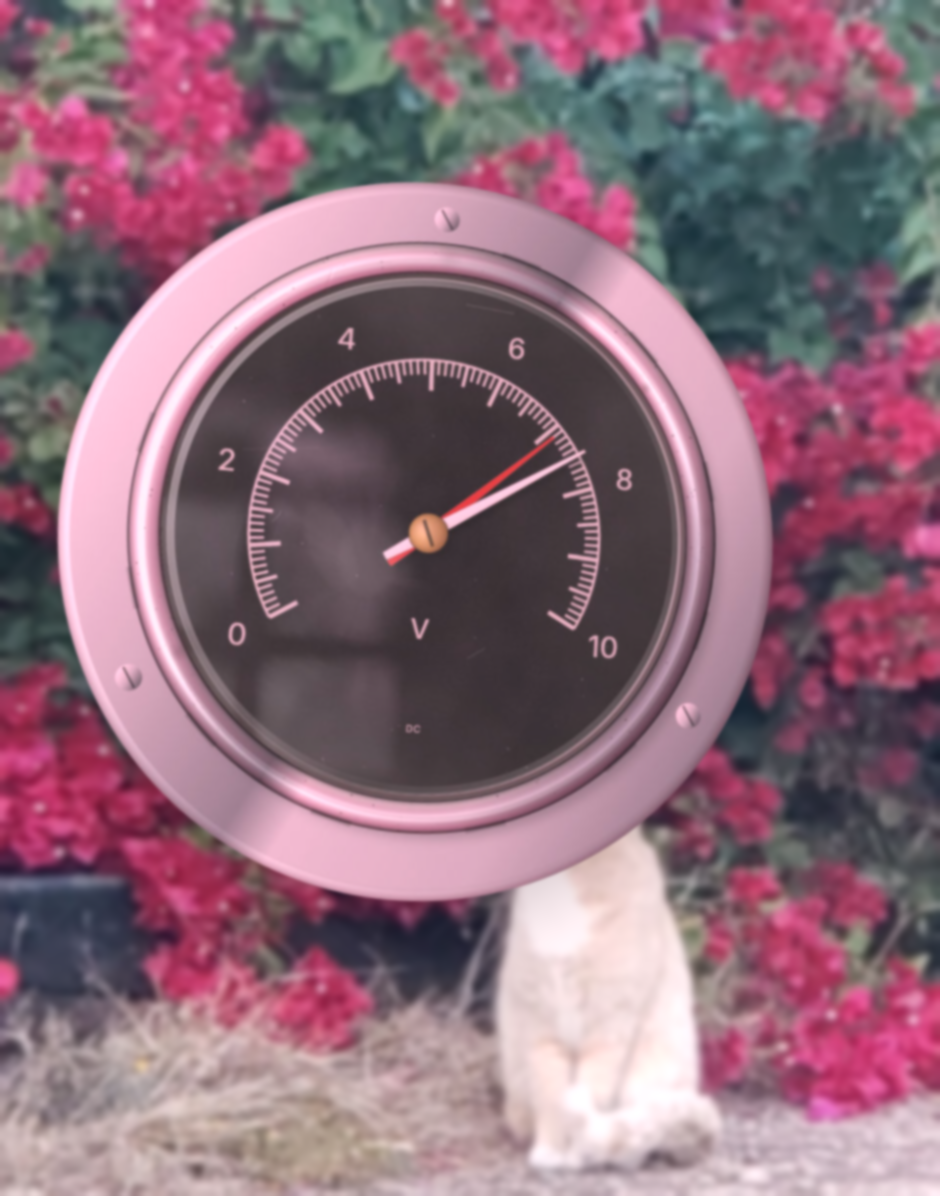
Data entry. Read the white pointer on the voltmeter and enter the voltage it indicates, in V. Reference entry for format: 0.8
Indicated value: 7.5
